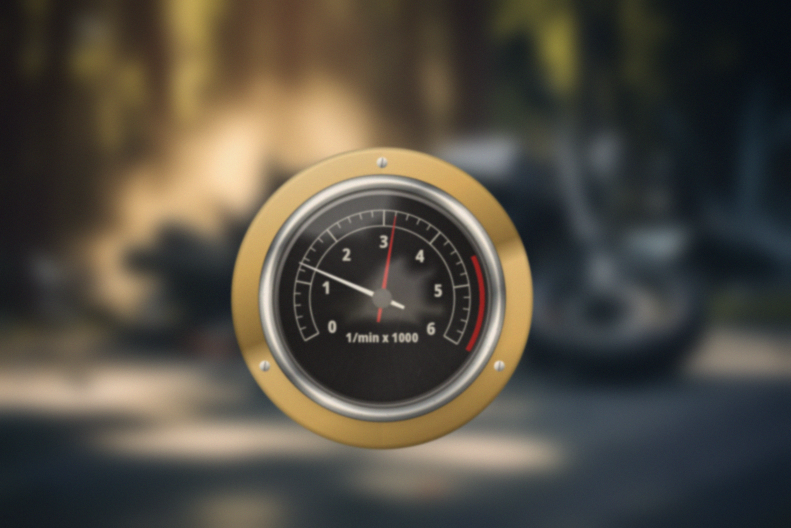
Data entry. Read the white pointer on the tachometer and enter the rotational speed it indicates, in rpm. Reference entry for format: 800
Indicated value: 1300
